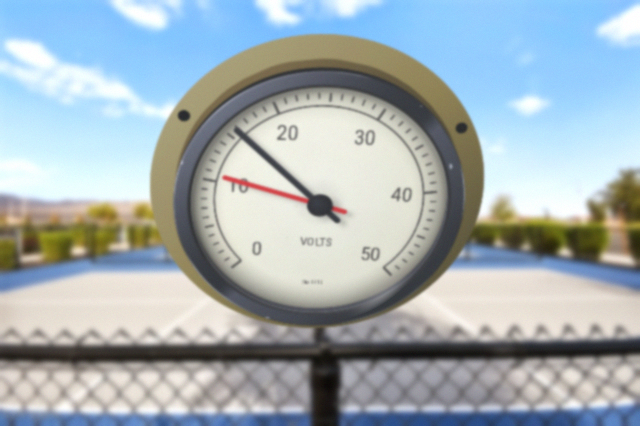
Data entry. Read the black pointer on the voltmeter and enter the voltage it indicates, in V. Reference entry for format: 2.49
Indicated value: 16
